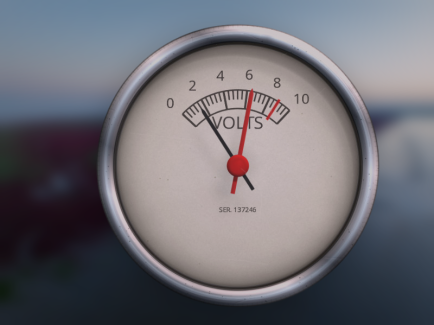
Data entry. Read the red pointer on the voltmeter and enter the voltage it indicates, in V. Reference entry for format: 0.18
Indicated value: 6.4
